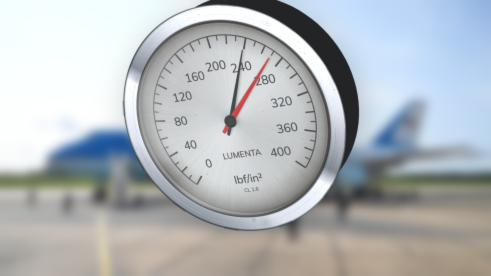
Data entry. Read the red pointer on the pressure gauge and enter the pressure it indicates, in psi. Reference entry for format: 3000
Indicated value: 270
